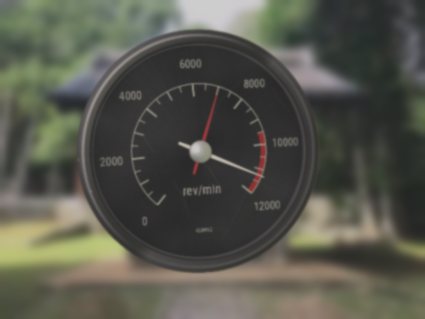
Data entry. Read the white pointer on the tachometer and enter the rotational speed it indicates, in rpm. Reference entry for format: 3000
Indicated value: 11250
